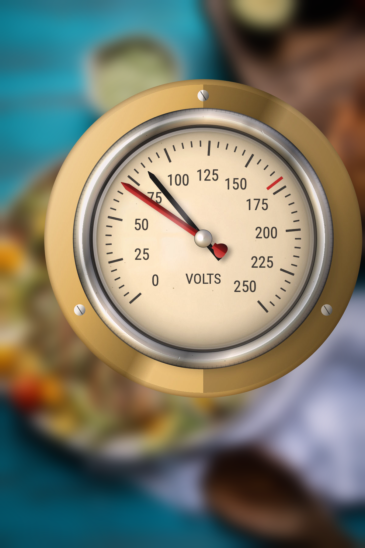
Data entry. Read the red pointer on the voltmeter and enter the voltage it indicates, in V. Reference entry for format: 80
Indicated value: 70
